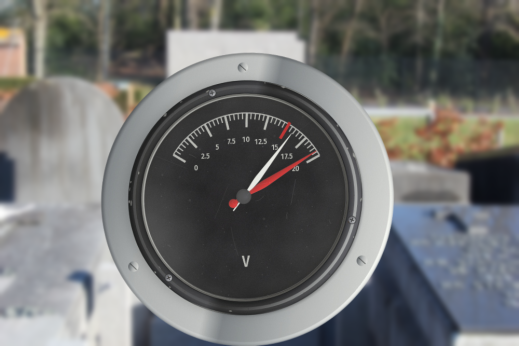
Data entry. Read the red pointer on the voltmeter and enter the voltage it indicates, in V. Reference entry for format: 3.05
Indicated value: 19.5
